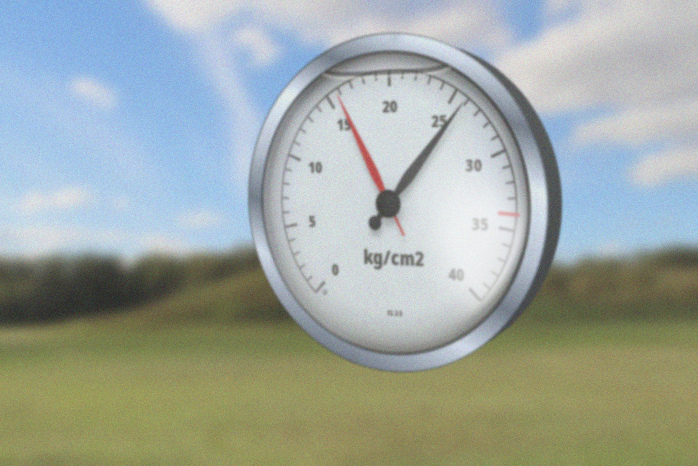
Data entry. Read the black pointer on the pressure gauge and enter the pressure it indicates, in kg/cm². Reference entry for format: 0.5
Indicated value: 26
